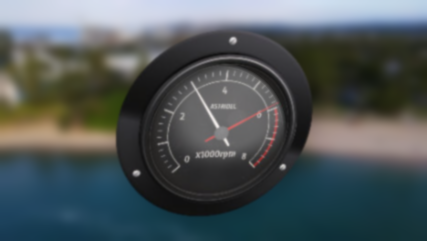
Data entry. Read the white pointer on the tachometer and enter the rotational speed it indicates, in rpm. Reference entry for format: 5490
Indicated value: 3000
